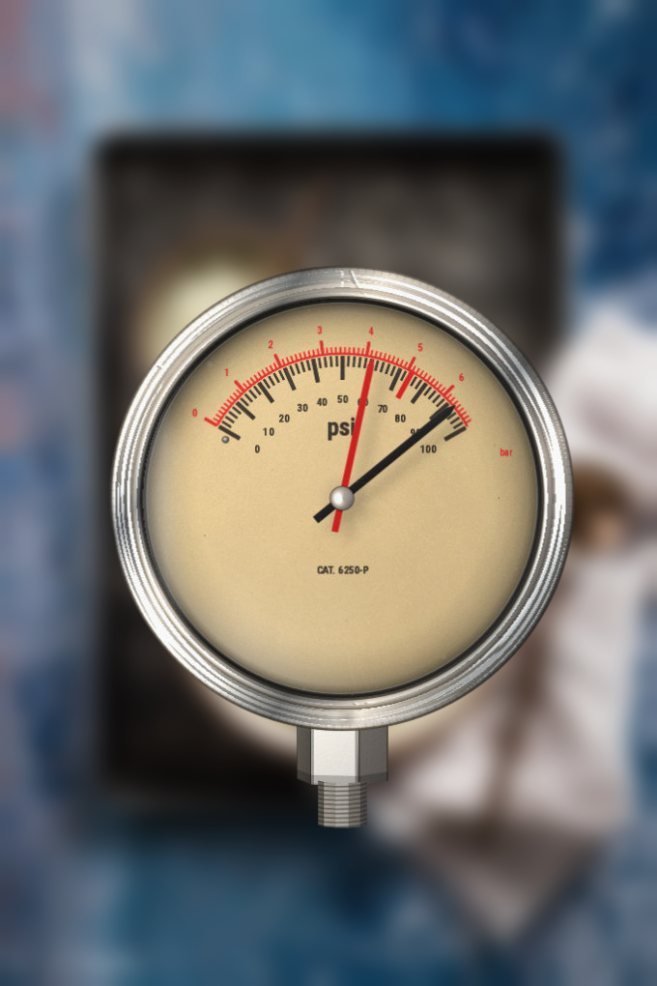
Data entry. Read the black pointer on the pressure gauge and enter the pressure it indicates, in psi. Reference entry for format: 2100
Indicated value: 92
